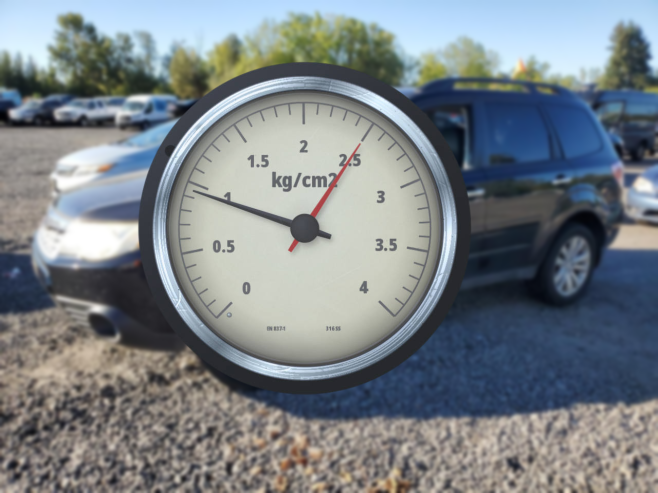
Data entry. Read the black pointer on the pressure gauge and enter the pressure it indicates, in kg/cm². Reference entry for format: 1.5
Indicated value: 0.95
